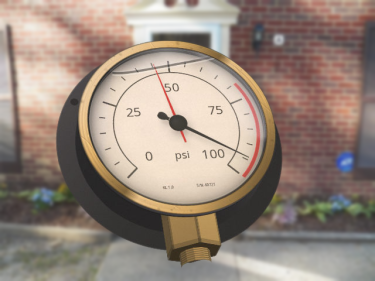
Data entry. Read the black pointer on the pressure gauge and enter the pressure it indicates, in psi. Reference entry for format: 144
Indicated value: 95
